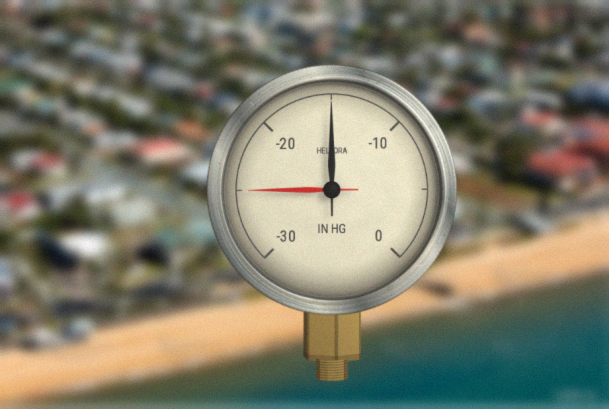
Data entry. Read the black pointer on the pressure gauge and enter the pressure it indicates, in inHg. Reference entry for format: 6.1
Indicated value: -15
